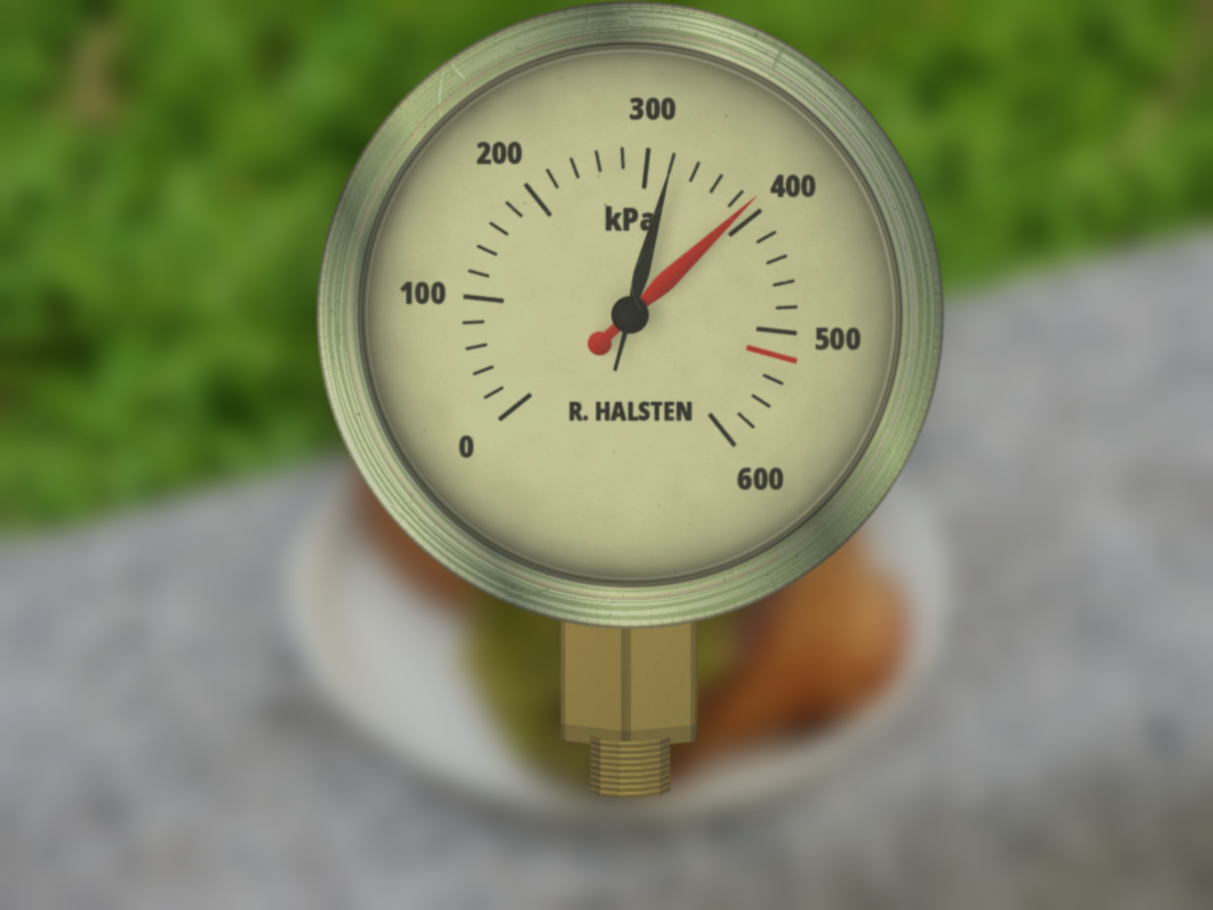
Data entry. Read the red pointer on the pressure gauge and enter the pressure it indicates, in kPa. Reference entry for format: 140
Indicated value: 390
